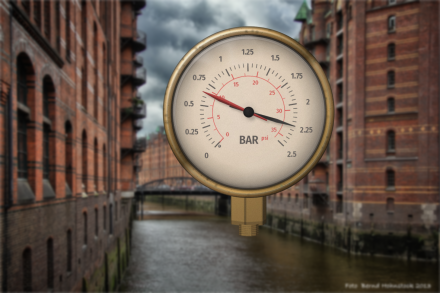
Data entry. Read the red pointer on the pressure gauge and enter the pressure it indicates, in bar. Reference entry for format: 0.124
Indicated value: 0.65
